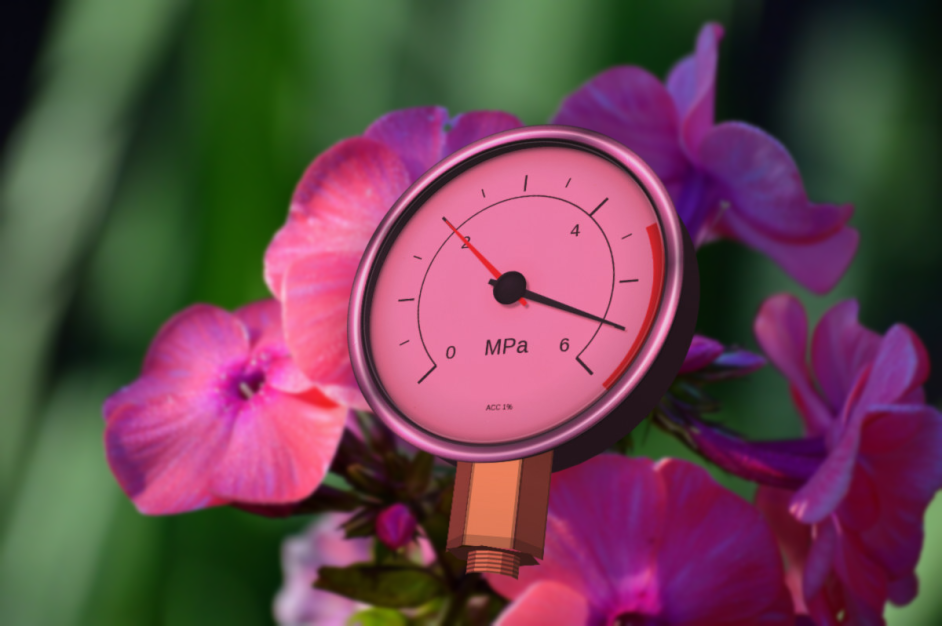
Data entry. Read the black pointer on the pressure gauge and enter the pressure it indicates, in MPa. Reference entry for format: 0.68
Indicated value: 5.5
